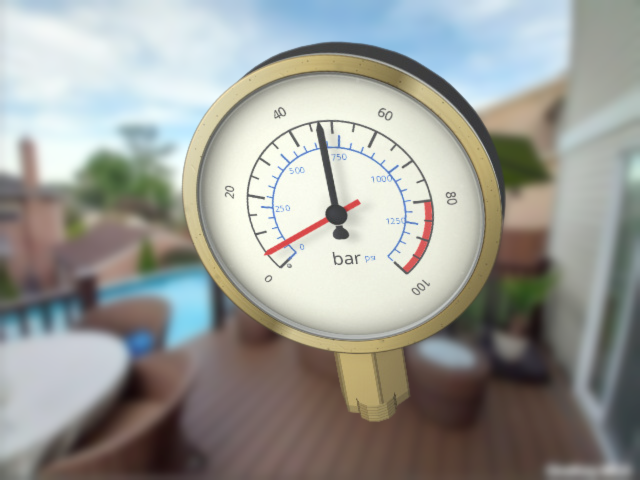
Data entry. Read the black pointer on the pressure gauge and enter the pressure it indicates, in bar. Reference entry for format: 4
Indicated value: 47.5
